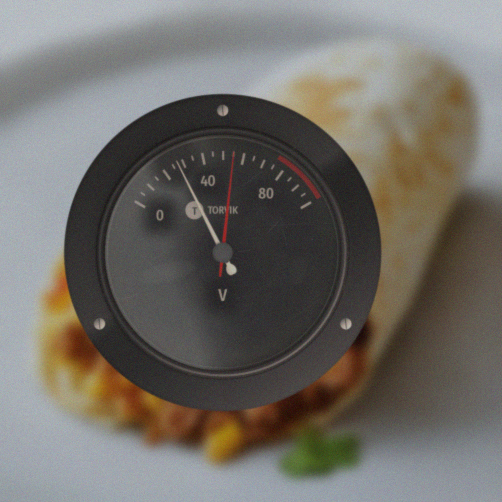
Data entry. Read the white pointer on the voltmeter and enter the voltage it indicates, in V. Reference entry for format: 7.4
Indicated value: 27.5
